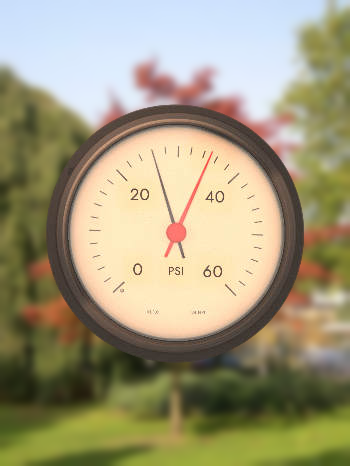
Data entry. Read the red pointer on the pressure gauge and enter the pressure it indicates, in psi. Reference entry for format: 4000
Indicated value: 35
